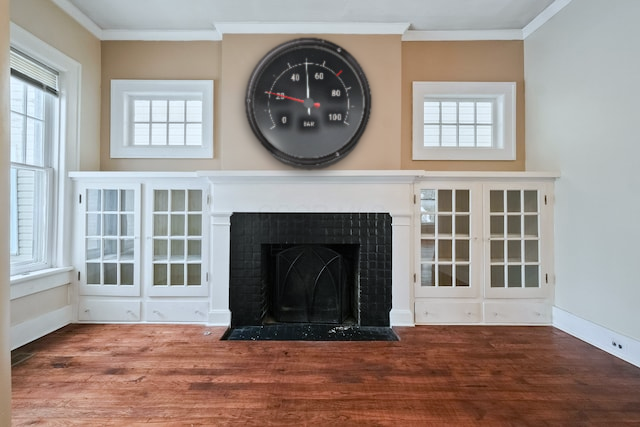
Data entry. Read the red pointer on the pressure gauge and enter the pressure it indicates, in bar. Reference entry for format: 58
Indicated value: 20
